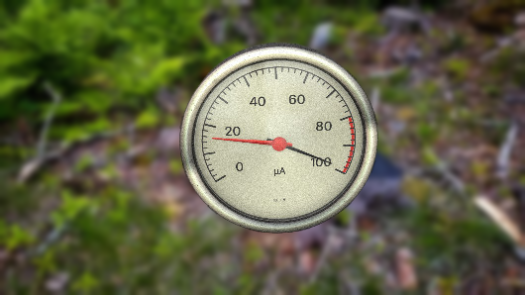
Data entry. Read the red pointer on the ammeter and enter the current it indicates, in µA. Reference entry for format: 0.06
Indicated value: 16
